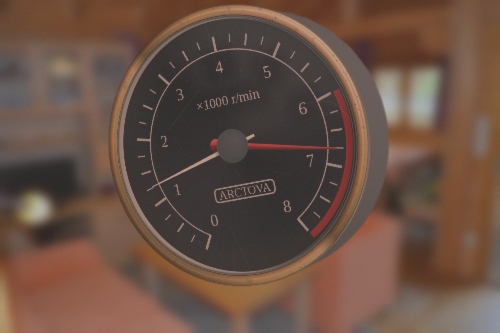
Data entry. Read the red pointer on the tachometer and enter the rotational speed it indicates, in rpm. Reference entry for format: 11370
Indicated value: 6750
